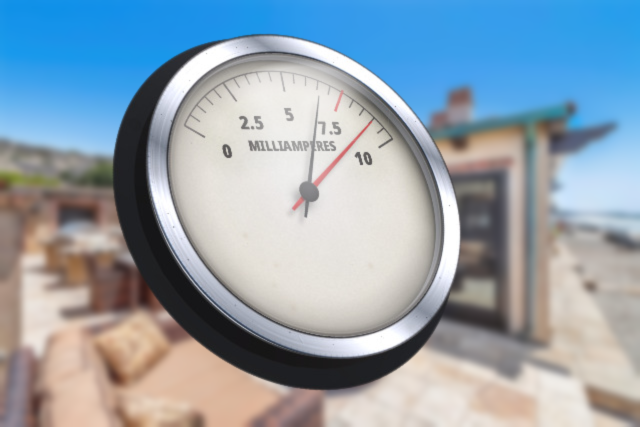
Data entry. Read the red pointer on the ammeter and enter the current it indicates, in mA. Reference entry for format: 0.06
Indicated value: 9
